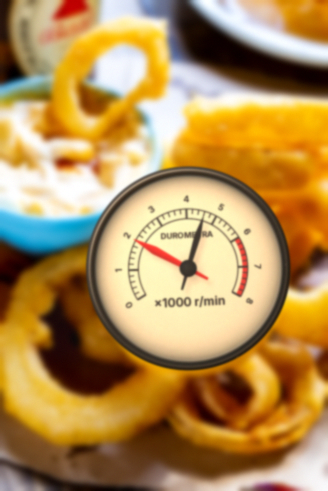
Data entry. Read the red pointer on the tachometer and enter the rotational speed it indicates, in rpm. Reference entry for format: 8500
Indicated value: 2000
